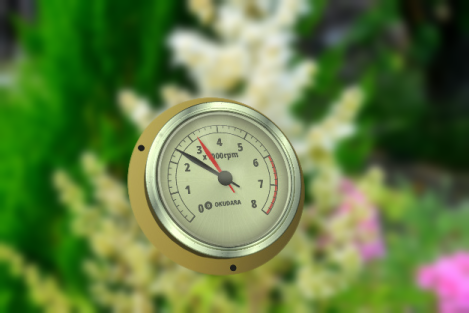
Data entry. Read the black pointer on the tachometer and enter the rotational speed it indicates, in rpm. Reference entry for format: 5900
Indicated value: 2400
